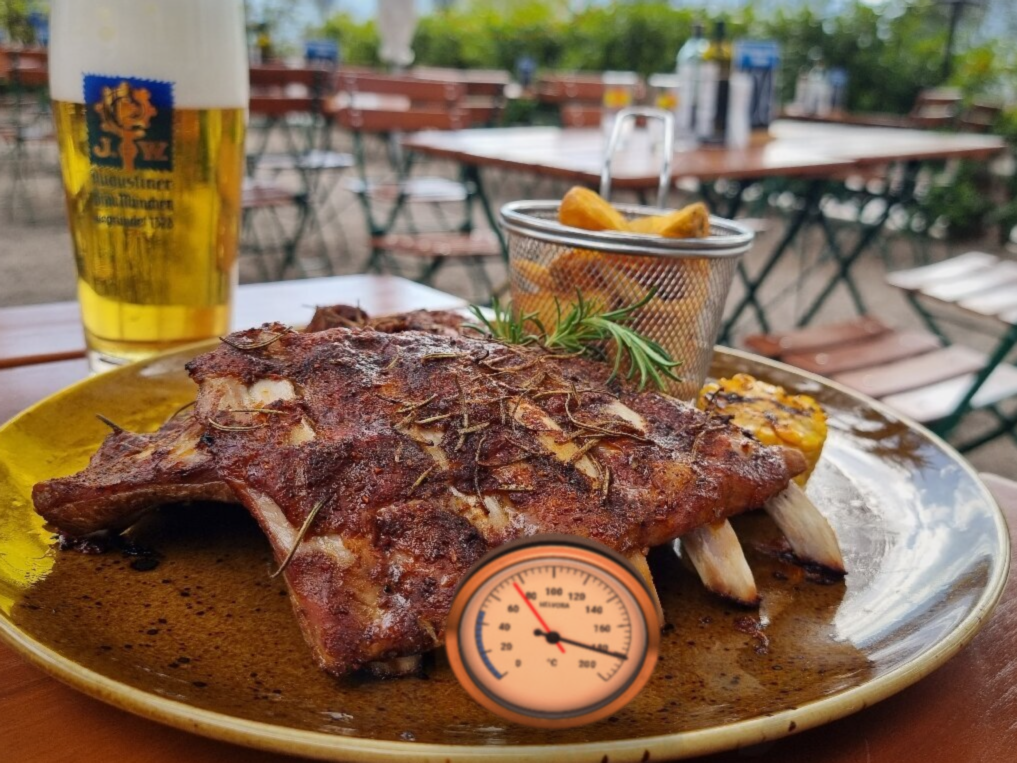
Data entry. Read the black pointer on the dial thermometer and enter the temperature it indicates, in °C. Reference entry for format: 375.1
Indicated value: 180
